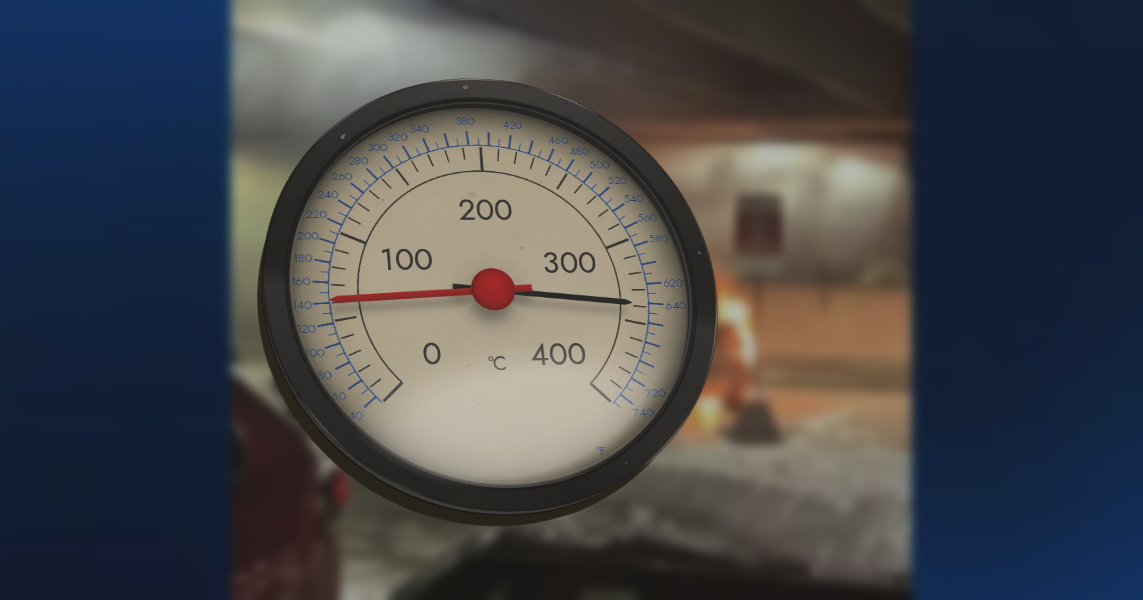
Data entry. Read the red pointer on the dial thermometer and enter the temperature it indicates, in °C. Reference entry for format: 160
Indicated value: 60
